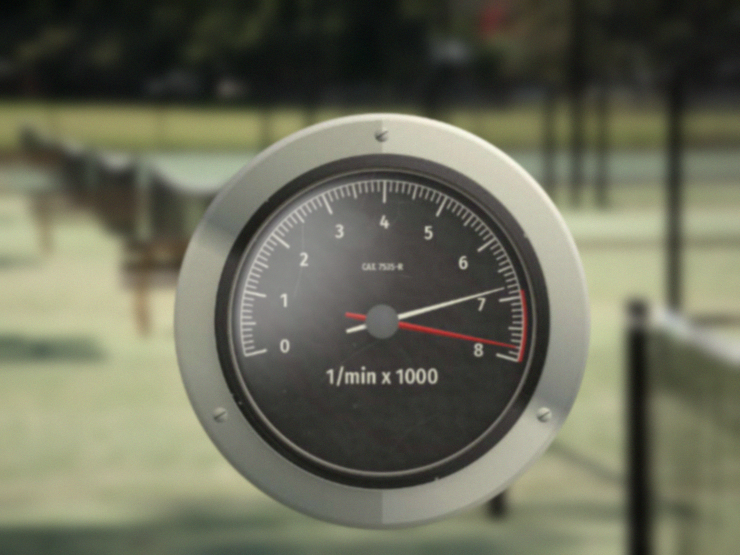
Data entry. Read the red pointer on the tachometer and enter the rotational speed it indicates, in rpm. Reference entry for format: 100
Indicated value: 7800
